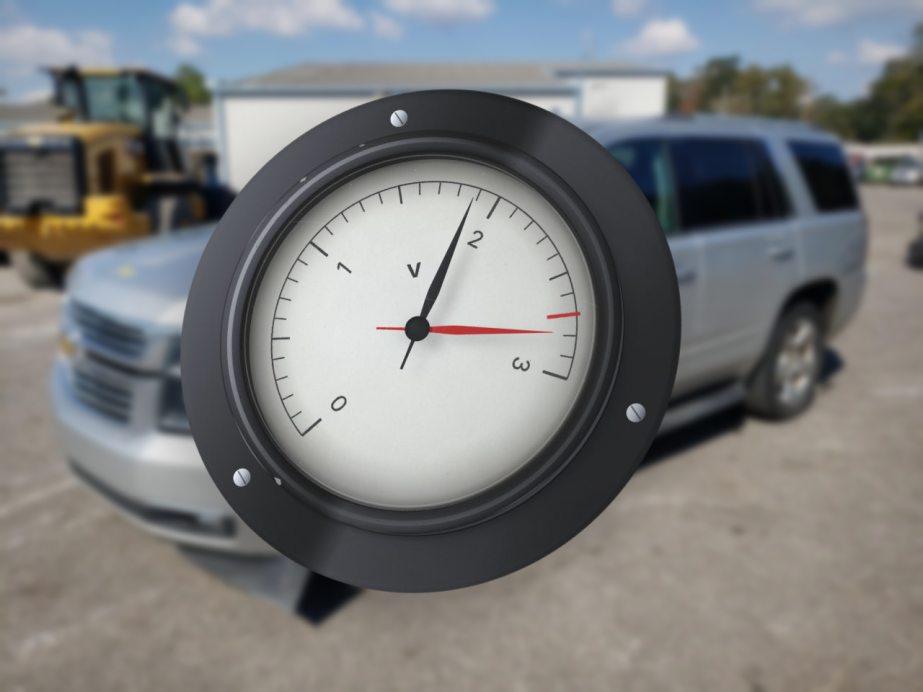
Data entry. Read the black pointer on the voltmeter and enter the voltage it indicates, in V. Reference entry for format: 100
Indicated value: 1.9
